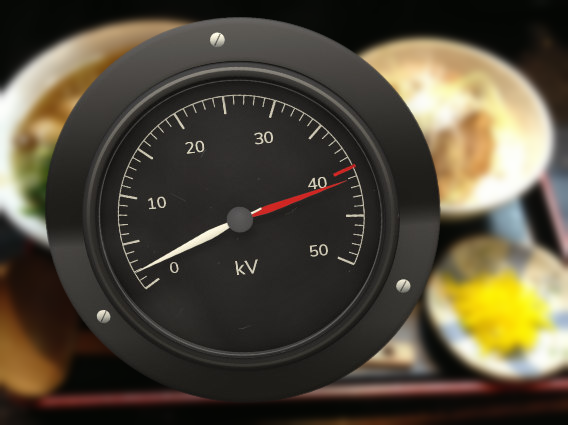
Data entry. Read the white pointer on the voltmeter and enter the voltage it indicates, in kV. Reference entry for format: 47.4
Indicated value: 2
